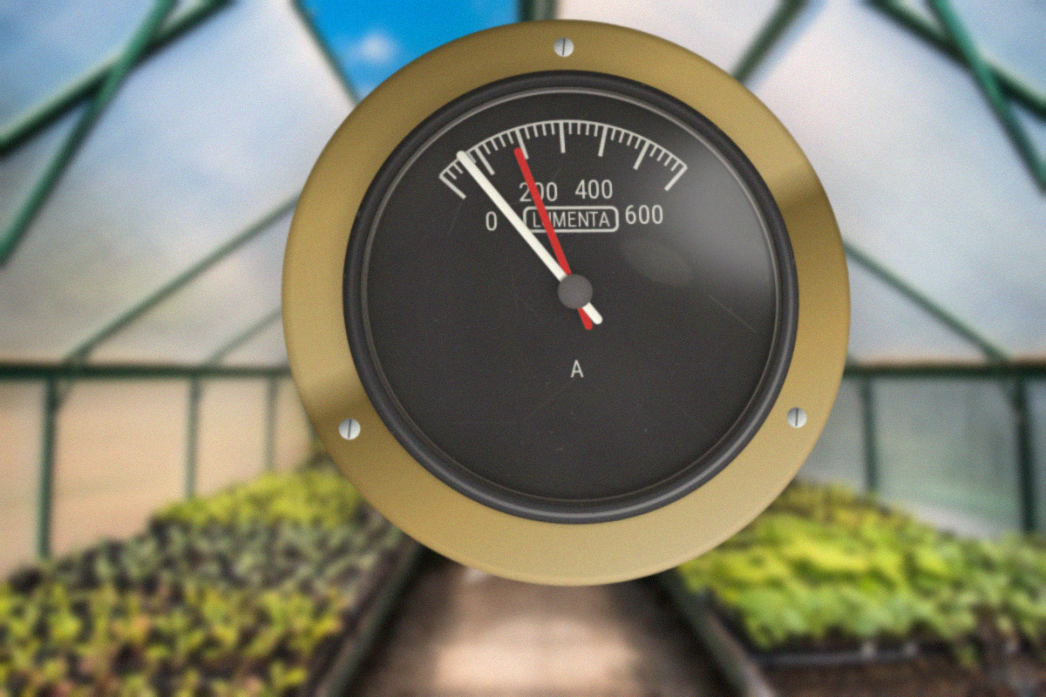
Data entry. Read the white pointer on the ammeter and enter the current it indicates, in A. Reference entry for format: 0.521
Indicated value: 60
